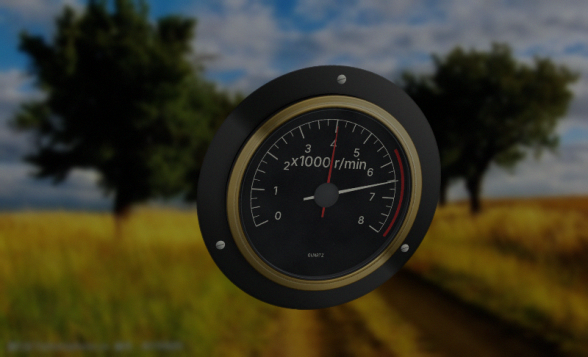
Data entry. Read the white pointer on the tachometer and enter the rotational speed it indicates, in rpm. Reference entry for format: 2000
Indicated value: 6500
